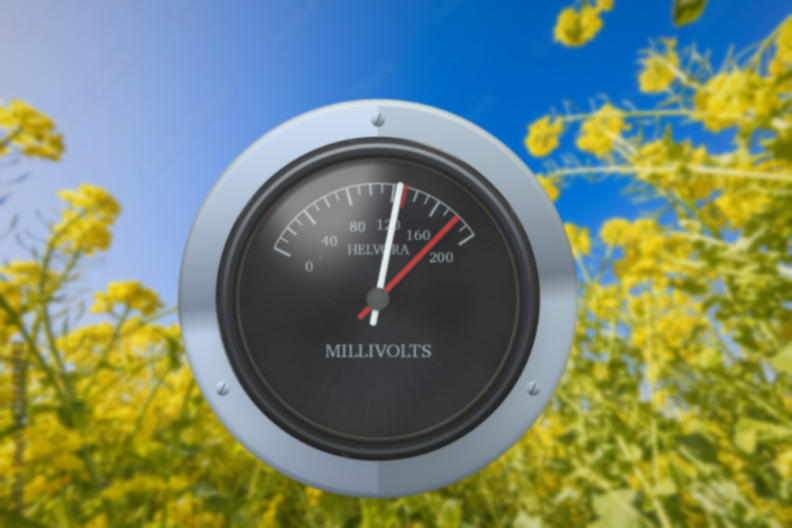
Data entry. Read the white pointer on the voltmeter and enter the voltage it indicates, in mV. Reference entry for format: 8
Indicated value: 125
